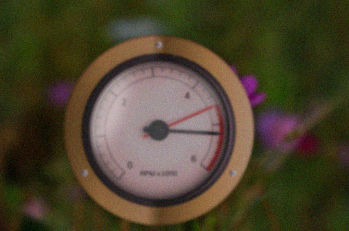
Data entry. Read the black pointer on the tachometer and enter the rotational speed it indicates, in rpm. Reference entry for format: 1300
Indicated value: 5200
